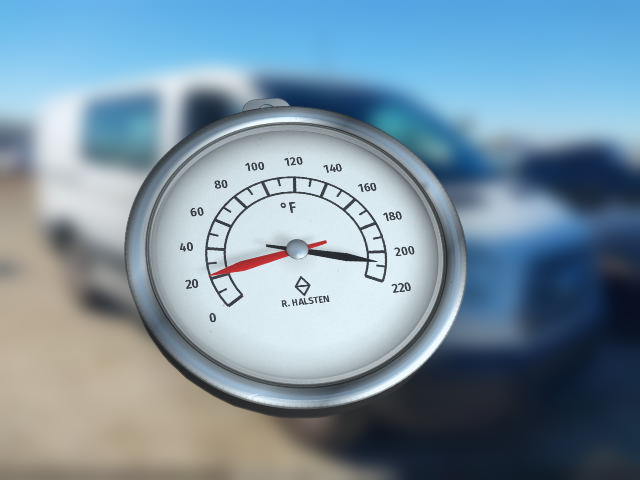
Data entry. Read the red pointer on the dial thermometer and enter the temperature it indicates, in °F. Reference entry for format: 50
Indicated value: 20
